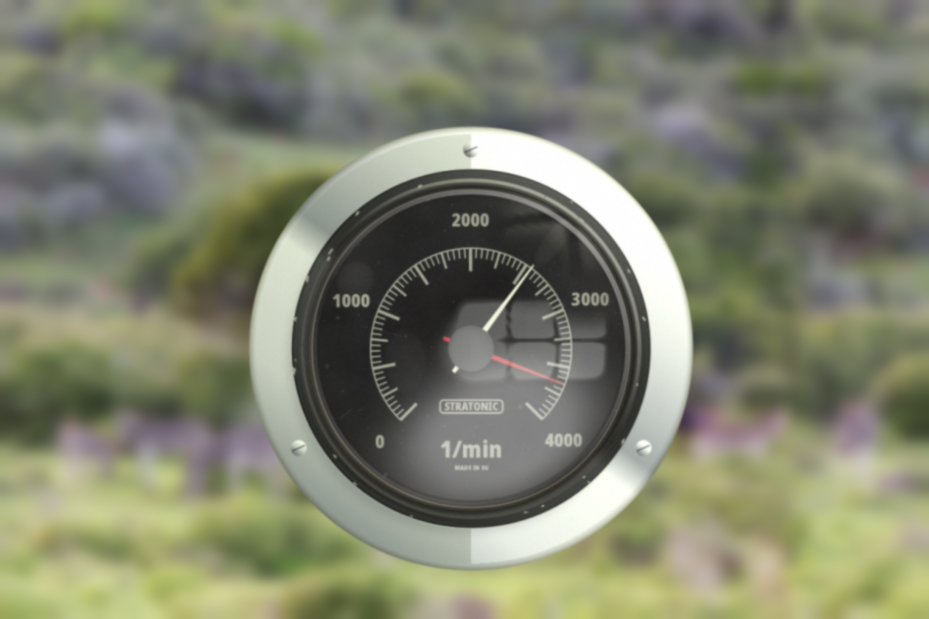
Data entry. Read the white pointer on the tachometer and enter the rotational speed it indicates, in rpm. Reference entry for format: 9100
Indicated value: 2550
